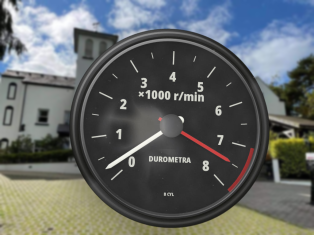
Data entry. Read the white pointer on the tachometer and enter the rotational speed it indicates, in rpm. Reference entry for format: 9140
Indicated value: 250
